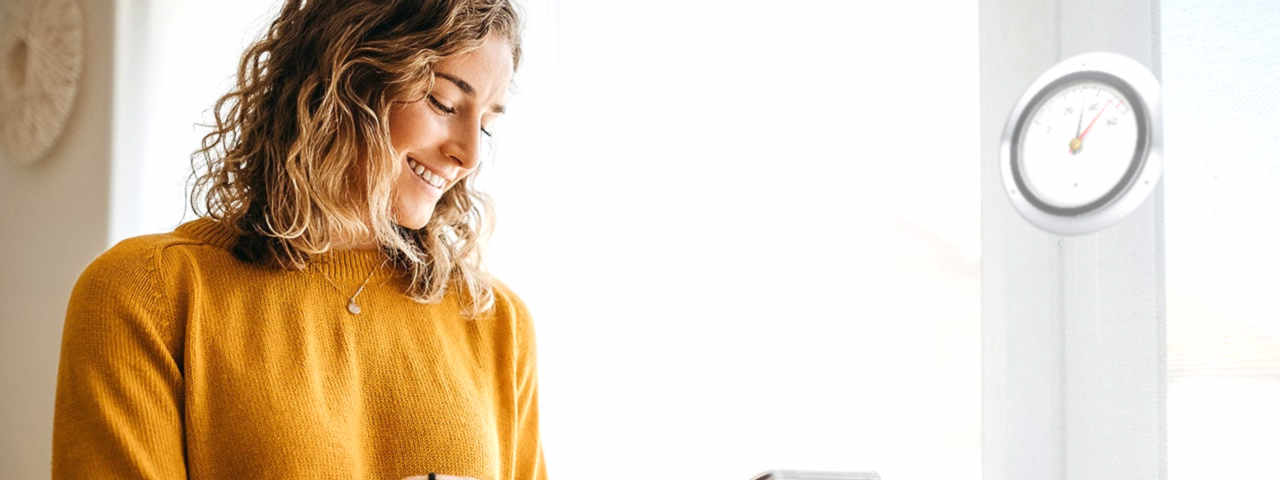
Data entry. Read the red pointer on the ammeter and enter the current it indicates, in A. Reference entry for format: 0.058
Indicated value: 50
